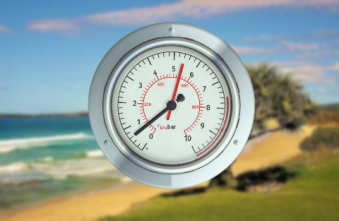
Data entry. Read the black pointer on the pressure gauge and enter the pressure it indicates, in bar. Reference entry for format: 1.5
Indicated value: 0.6
